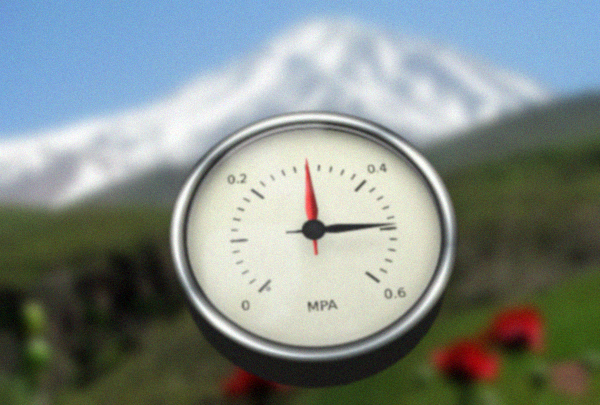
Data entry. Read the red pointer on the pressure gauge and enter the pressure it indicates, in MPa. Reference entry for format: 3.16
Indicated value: 0.3
